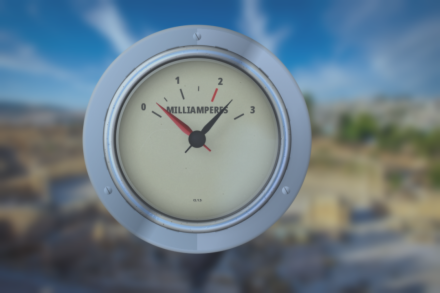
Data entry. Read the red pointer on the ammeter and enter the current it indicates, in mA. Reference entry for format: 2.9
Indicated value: 0.25
